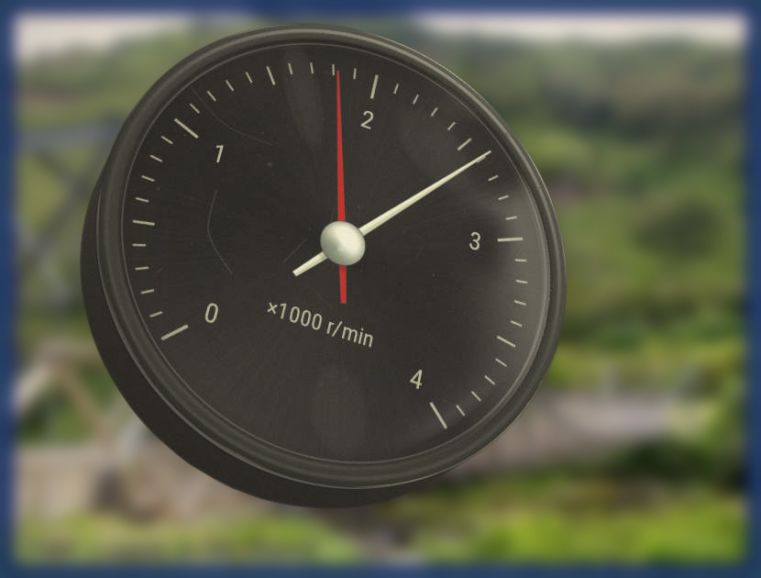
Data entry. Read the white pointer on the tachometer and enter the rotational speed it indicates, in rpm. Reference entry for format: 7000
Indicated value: 2600
